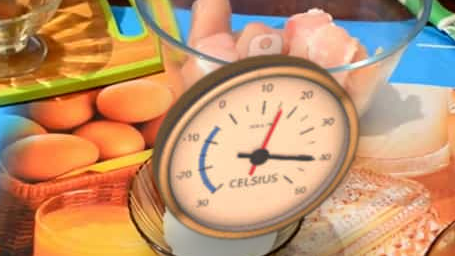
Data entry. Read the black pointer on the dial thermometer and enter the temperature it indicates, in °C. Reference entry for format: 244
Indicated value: 40
